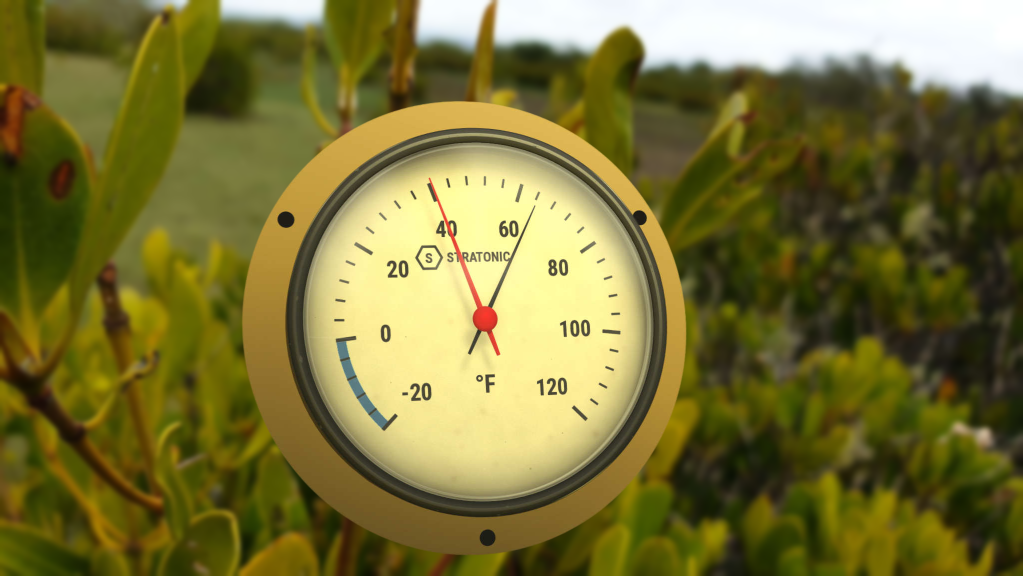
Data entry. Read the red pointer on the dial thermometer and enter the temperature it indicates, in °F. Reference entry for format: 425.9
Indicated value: 40
